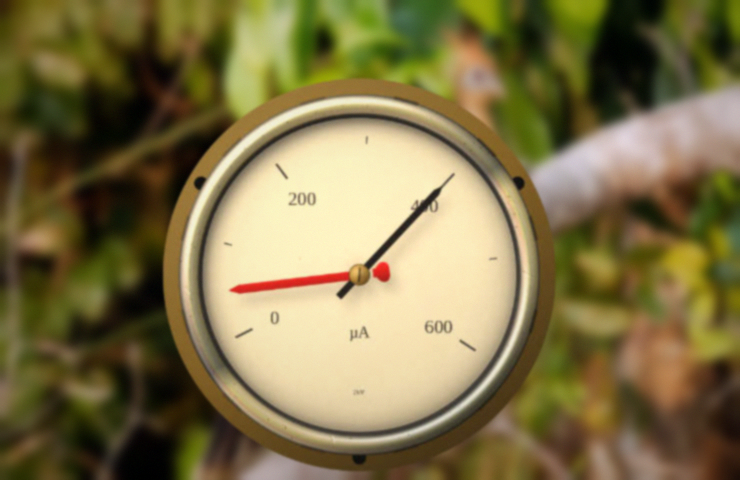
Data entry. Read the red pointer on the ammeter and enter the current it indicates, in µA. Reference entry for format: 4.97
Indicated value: 50
